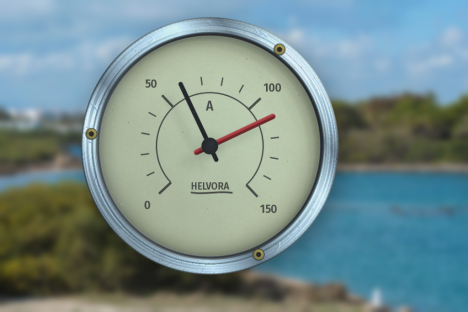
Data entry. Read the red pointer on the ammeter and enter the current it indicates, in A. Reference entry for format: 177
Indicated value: 110
